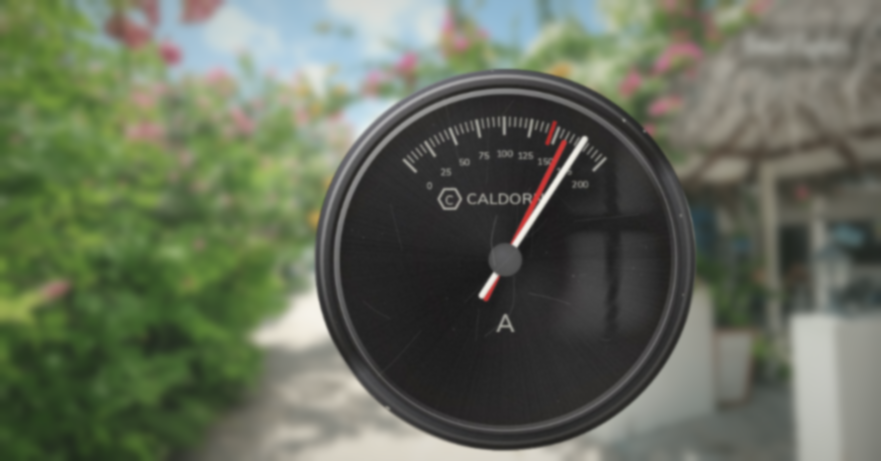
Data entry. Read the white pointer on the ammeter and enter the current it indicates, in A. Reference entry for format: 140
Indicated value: 175
